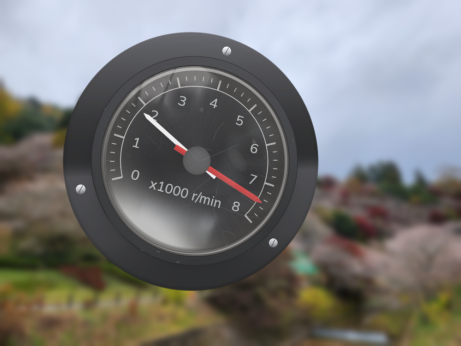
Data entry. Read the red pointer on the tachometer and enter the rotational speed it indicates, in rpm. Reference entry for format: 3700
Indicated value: 7500
